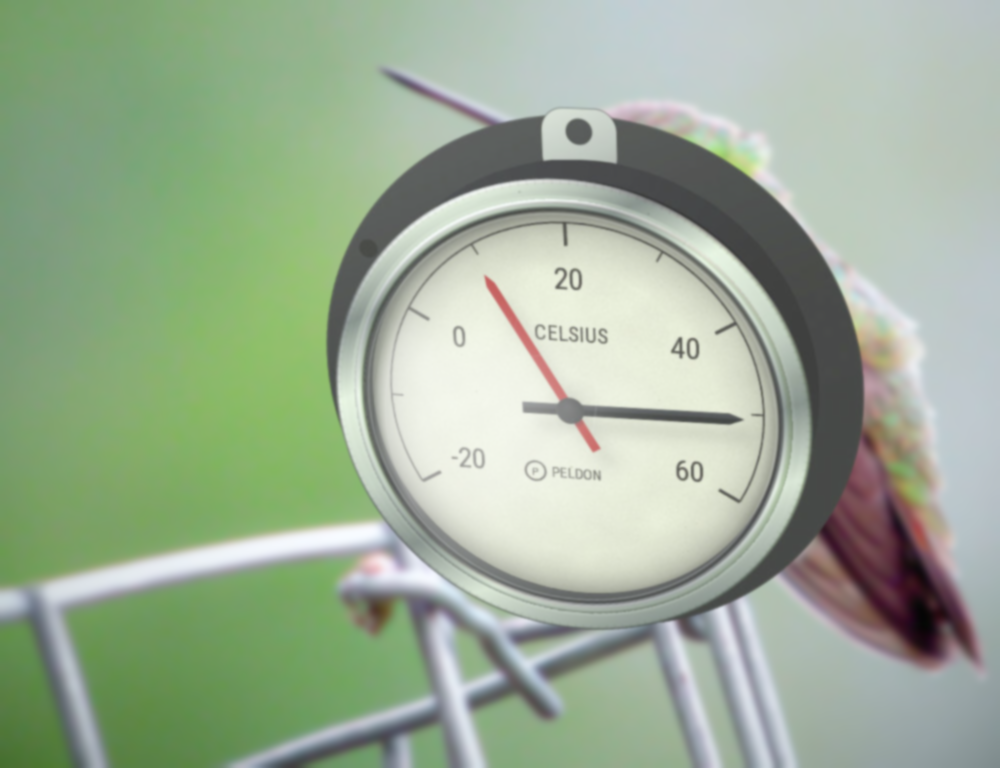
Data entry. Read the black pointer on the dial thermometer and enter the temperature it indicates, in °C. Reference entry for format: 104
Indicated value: 50
